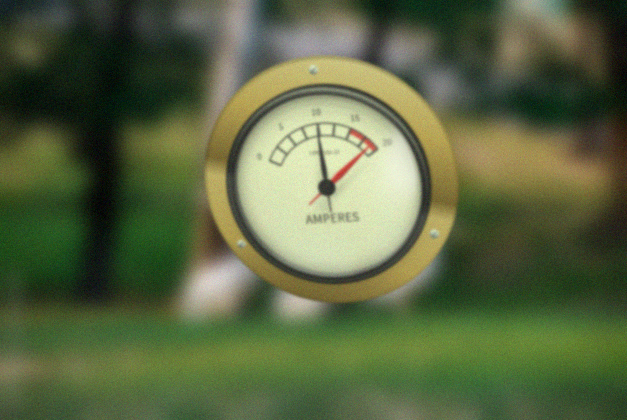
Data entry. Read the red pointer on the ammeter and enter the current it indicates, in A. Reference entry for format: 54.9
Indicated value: 18.75
